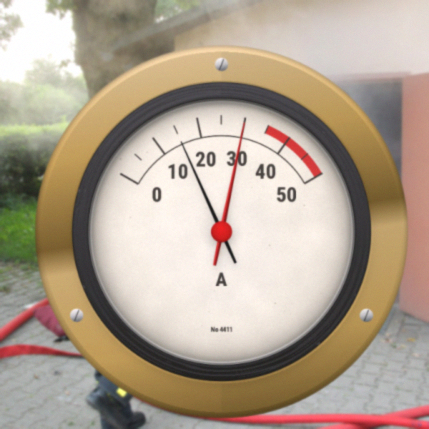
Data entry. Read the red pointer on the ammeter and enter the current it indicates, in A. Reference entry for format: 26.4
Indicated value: 30
